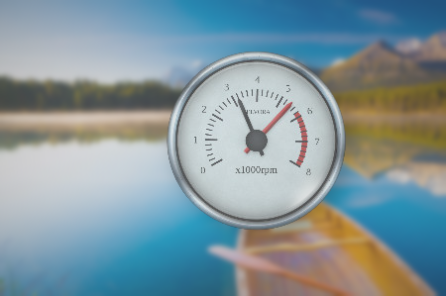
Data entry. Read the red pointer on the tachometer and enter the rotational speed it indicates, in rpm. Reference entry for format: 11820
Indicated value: 5400
